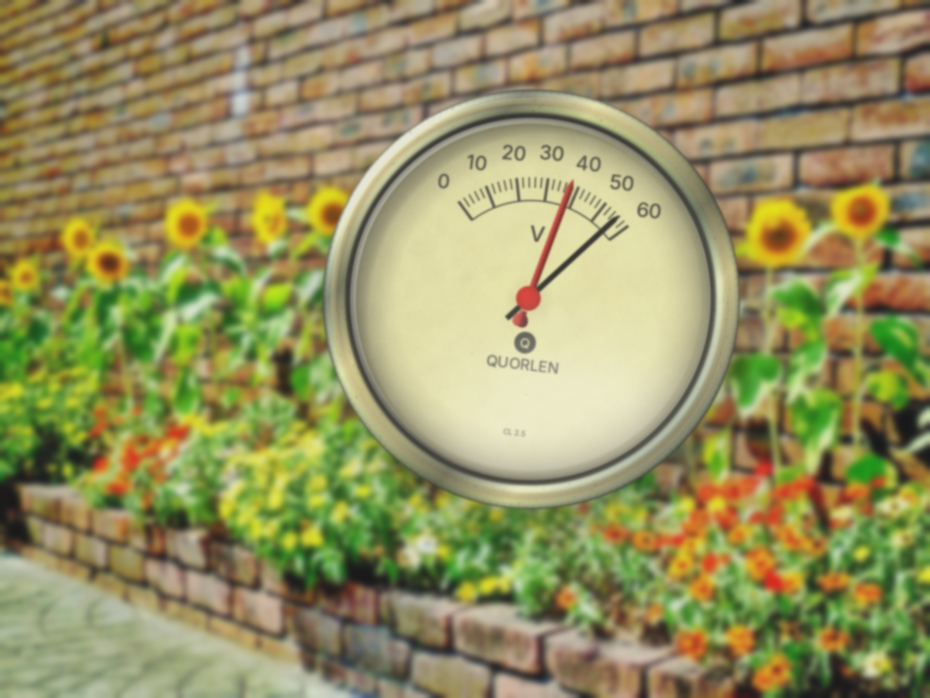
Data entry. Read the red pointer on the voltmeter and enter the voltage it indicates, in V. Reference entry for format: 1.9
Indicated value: 38
